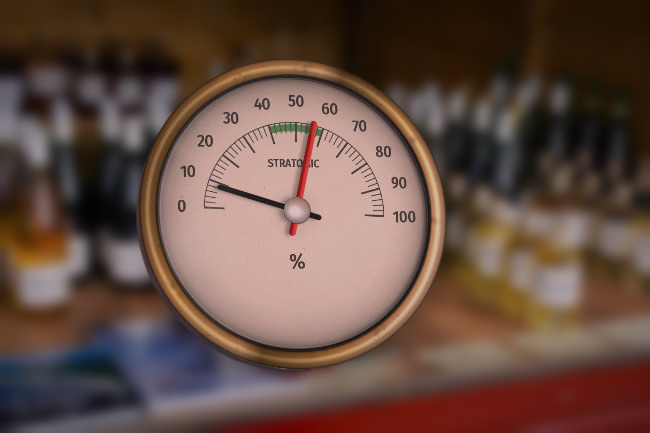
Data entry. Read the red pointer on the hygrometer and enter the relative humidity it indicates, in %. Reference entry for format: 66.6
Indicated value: 56
